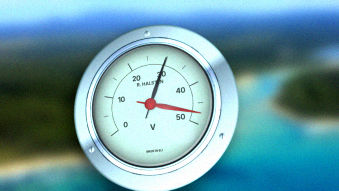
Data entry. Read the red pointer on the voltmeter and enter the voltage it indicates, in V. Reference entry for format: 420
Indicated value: 47.5
